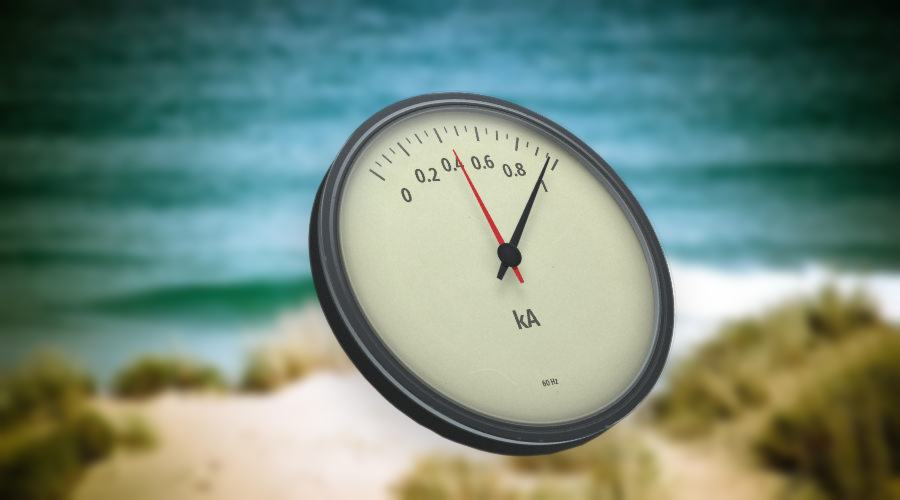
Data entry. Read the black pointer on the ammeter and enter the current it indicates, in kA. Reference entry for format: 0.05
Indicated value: 0.95
